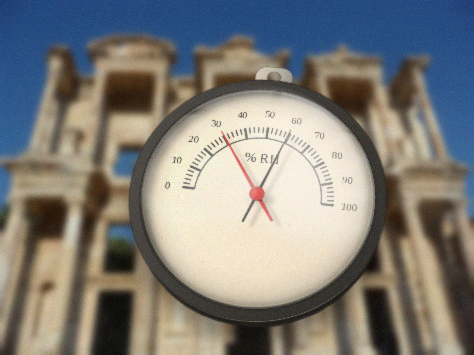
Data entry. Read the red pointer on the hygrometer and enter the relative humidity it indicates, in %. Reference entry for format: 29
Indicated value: 30
